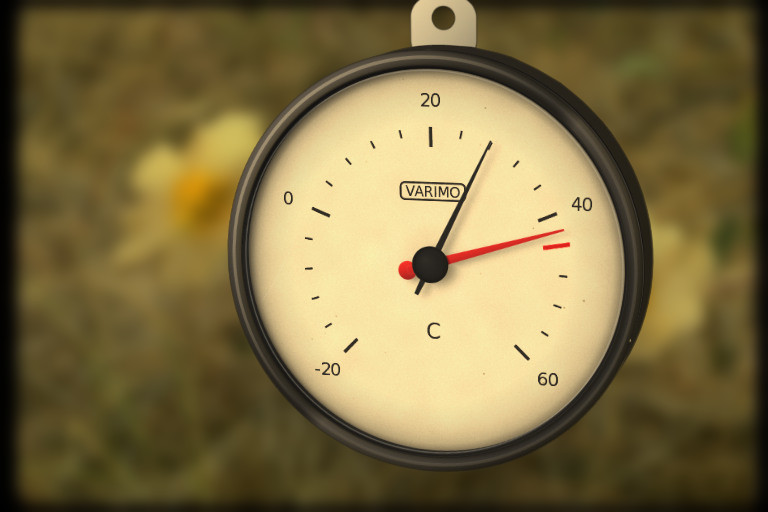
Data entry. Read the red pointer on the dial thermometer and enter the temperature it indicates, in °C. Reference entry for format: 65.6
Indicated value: 42
